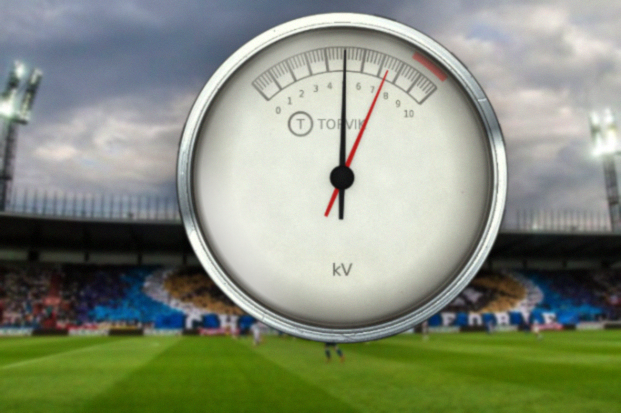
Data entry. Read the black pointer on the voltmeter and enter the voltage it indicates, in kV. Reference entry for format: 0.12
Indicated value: 5
